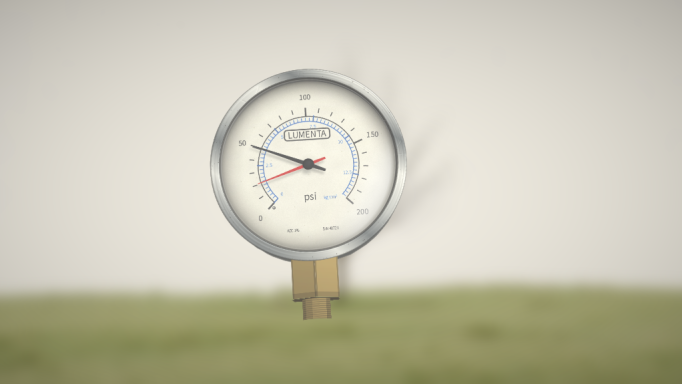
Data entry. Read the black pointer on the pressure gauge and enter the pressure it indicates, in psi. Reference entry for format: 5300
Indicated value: 50
